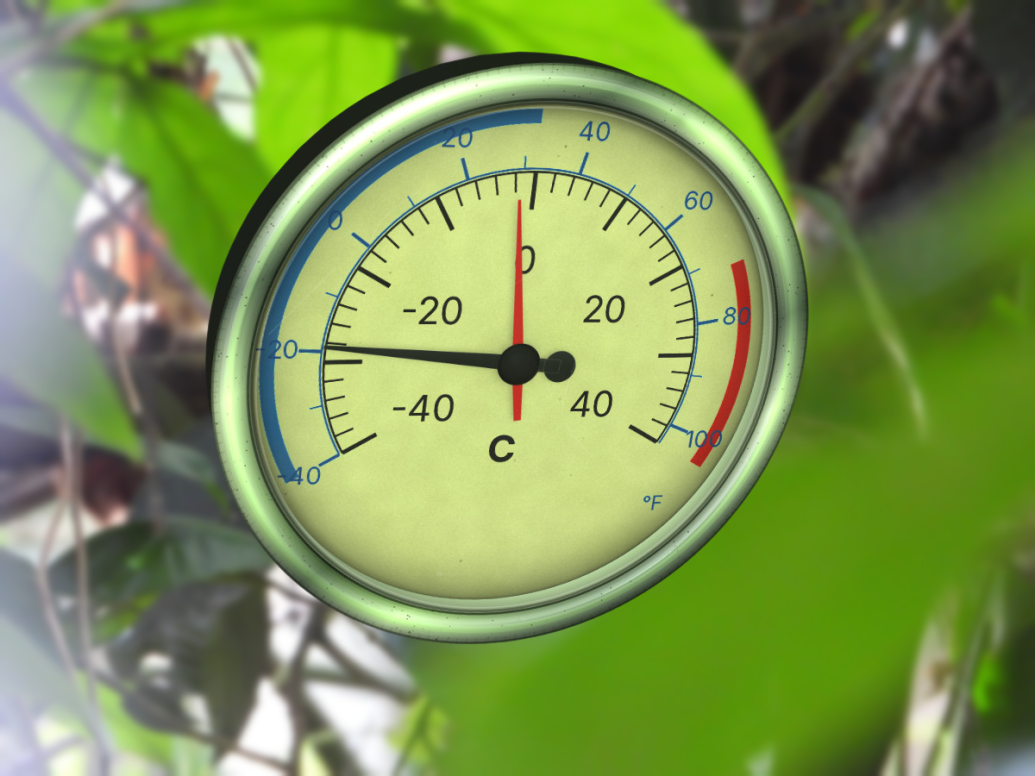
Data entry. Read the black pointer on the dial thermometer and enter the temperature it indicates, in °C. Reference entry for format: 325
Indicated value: -28
